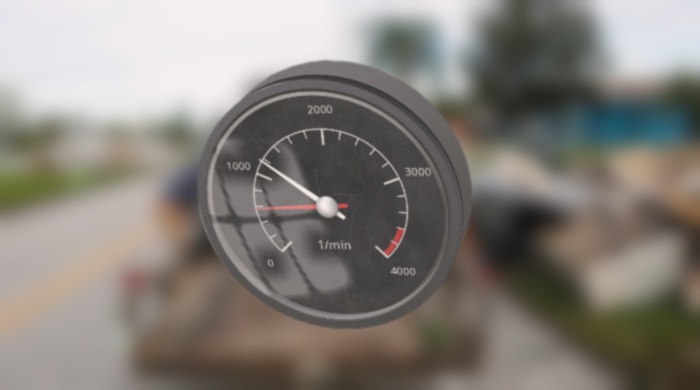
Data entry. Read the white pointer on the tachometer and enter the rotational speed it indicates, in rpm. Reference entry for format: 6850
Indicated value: 1200
